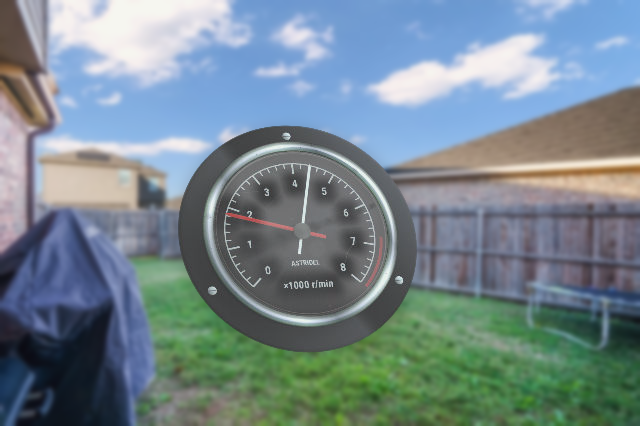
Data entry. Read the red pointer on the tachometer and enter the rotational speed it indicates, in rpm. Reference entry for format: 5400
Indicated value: 1800
